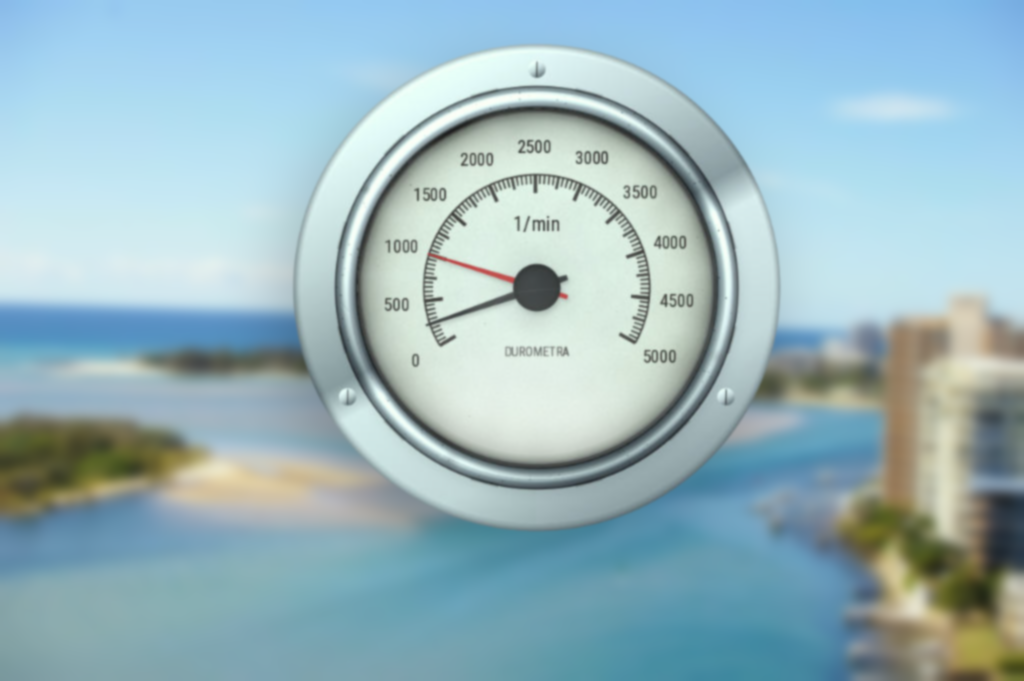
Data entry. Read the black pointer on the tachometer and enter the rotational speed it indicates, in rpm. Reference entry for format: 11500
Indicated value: 250
